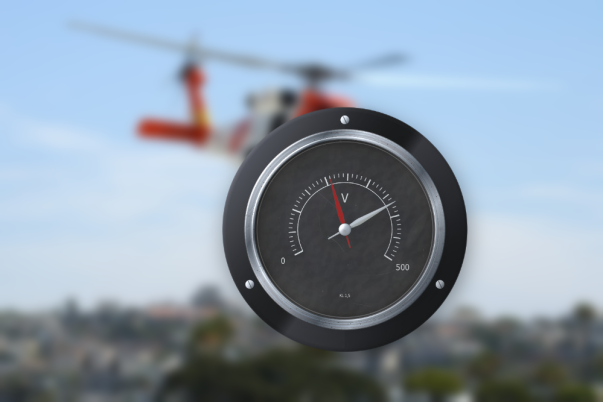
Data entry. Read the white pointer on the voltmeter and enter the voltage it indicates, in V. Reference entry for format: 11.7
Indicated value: 370
